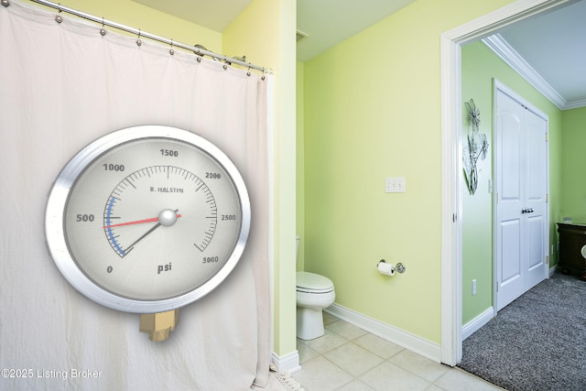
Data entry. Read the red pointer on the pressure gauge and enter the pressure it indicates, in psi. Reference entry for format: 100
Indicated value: 400
